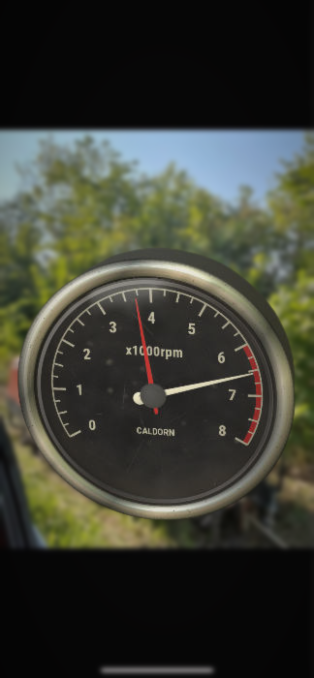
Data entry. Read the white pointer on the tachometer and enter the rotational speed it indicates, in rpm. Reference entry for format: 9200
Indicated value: 6500
